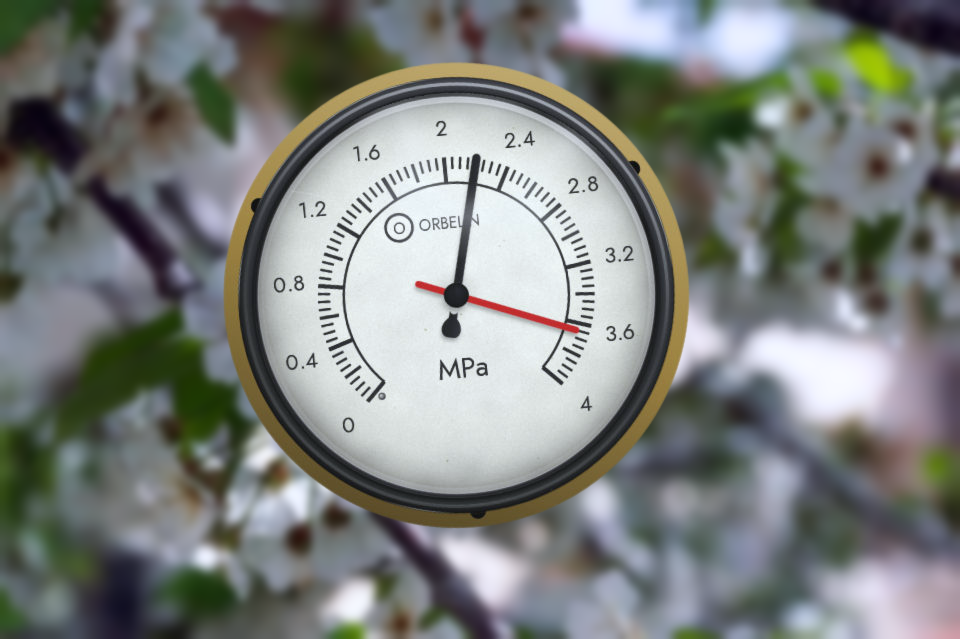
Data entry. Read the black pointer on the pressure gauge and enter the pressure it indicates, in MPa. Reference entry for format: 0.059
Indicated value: 2.2
